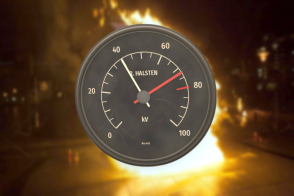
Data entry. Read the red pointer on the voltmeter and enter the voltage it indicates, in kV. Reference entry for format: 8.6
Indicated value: 72.5
